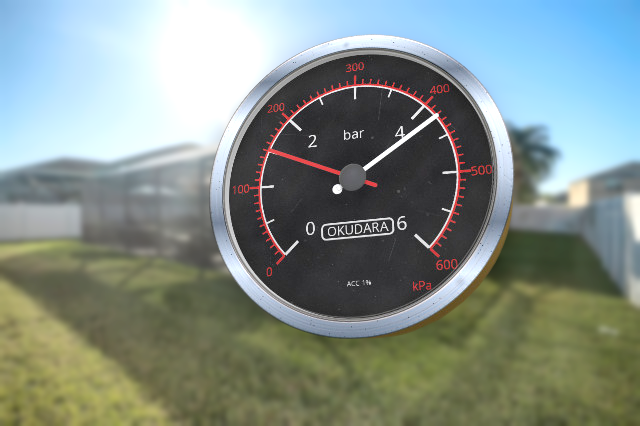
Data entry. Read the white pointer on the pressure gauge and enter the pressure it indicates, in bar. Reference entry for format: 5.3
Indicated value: 4.25
